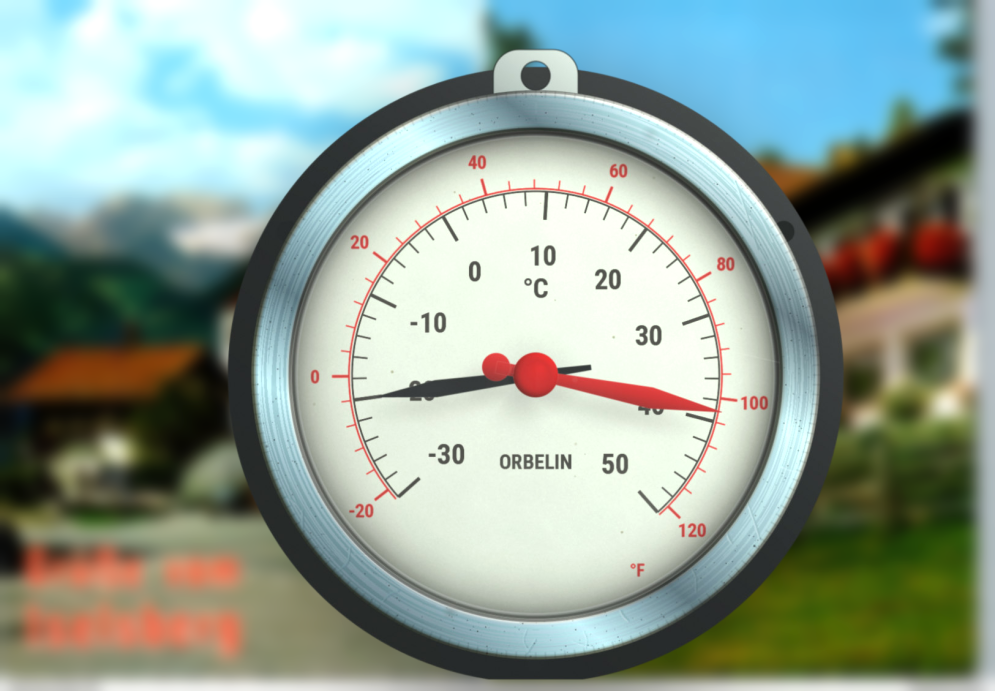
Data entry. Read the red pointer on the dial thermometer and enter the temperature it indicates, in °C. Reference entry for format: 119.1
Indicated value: 39
